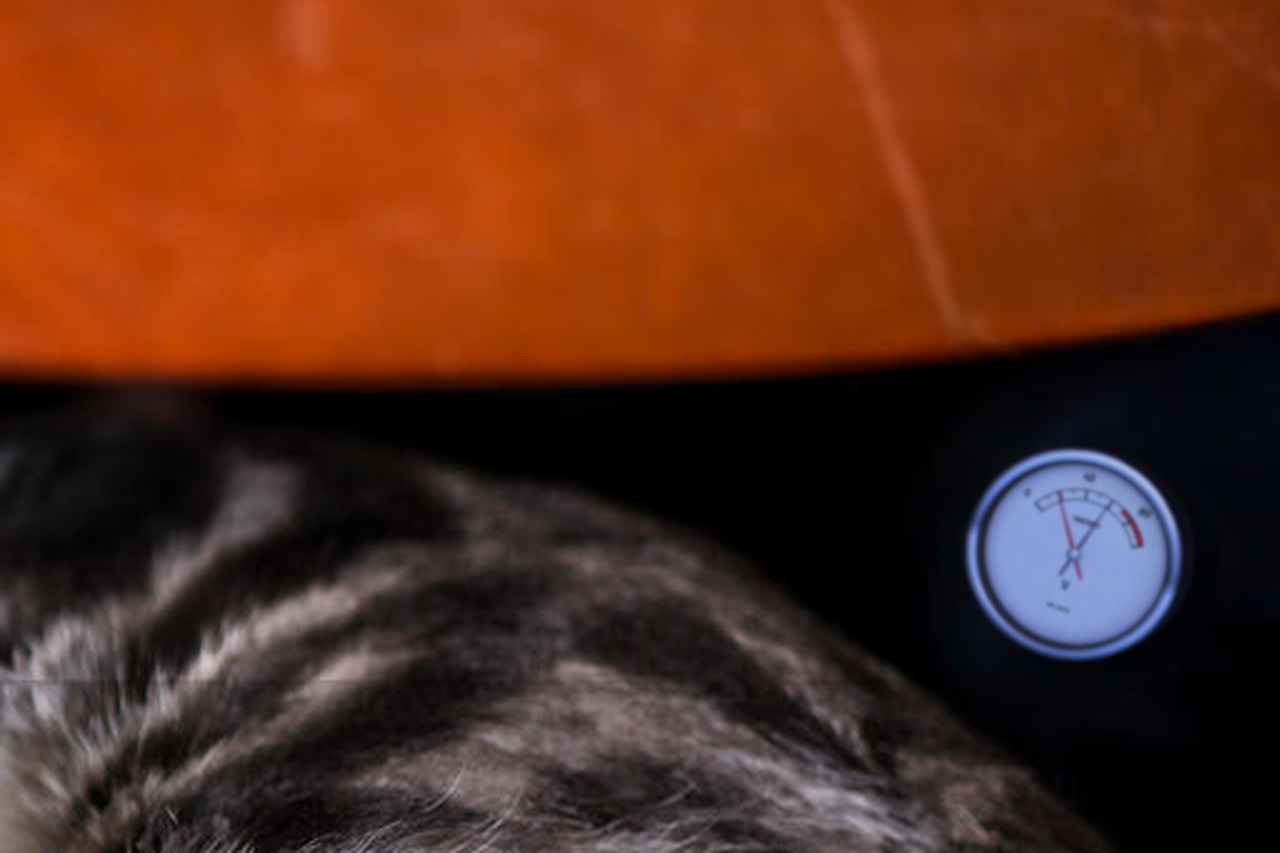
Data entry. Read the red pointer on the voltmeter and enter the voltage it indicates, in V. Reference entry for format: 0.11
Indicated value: 20
